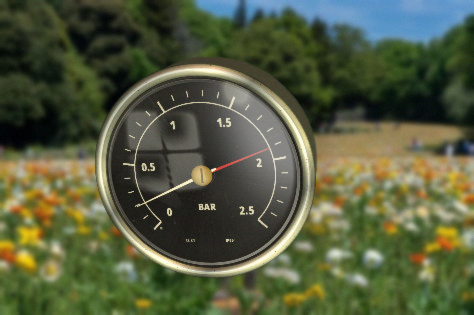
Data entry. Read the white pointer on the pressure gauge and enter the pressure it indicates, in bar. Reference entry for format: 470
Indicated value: 0.2
